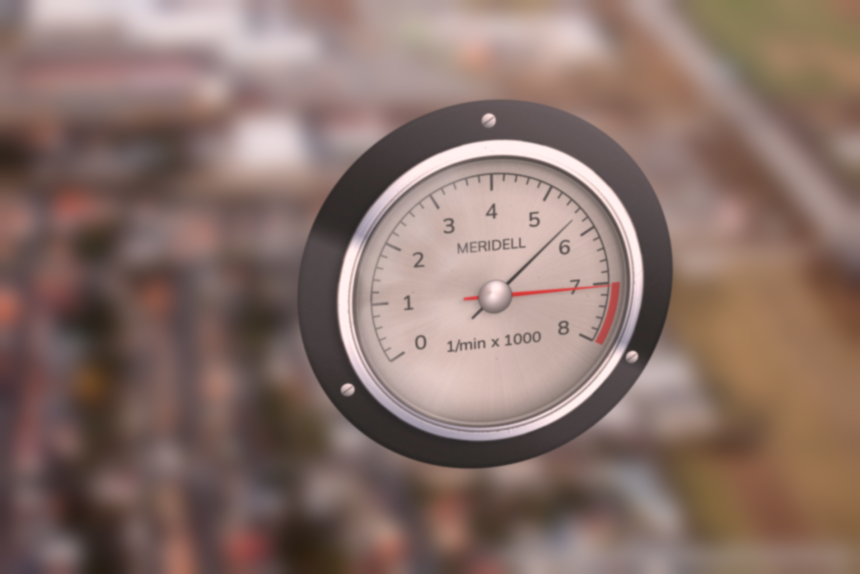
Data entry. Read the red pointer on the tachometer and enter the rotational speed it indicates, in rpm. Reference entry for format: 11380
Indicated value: 7000
